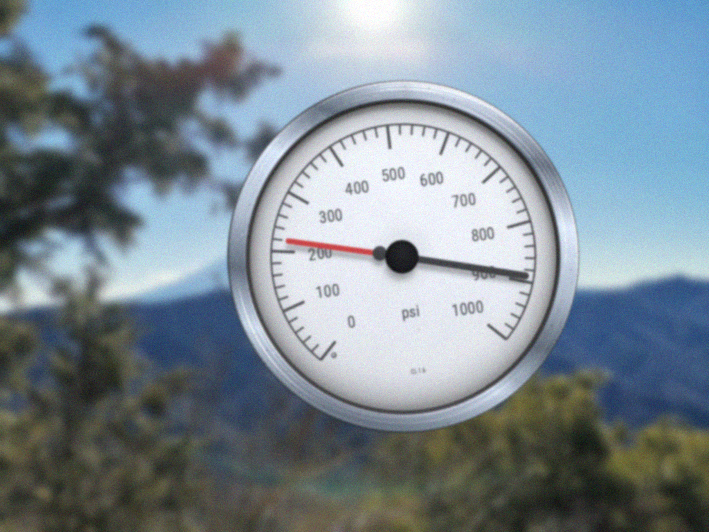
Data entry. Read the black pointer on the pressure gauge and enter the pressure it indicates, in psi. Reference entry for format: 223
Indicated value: 890
